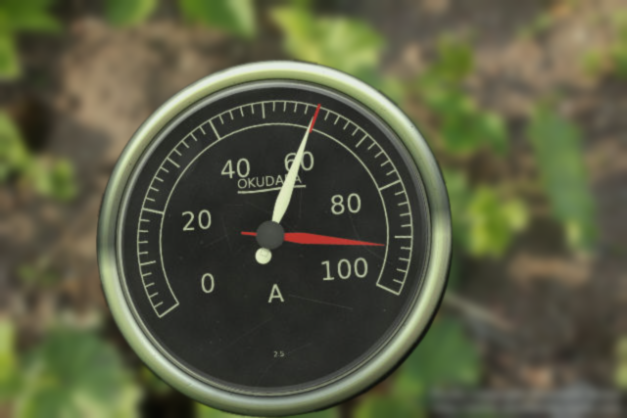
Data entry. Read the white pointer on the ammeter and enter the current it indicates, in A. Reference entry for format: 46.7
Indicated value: 60
